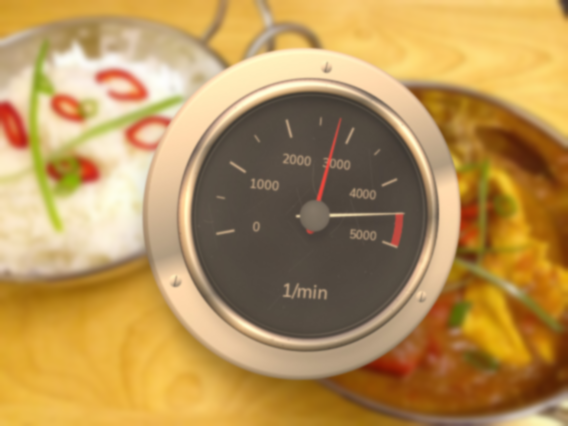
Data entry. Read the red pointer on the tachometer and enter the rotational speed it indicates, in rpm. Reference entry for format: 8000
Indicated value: 2750
